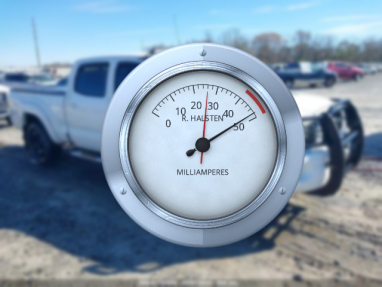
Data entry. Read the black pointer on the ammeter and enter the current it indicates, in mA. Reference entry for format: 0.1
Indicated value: 48
